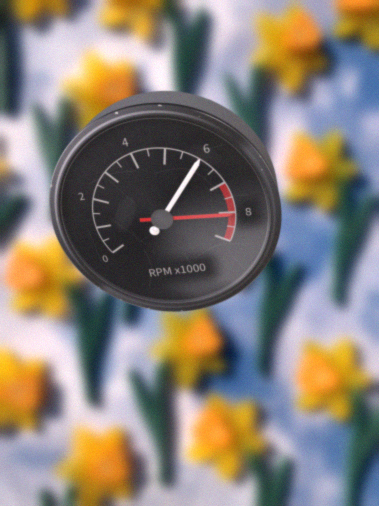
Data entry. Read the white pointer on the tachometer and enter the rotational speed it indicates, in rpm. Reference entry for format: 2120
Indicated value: 6000
